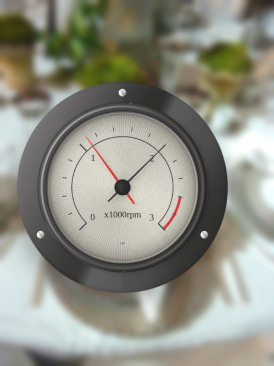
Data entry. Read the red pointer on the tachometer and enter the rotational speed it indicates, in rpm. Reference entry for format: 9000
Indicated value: 1100
